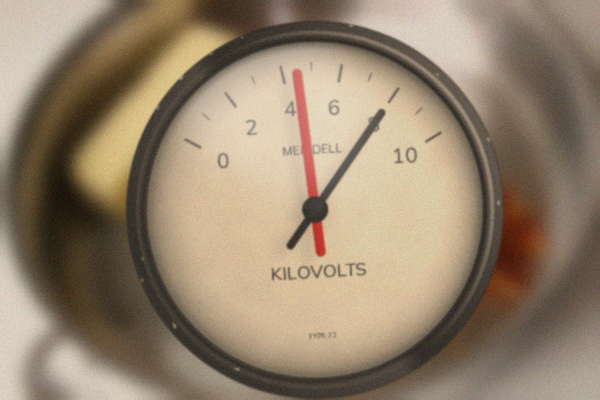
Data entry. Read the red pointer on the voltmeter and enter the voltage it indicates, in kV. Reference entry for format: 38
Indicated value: 4.5
